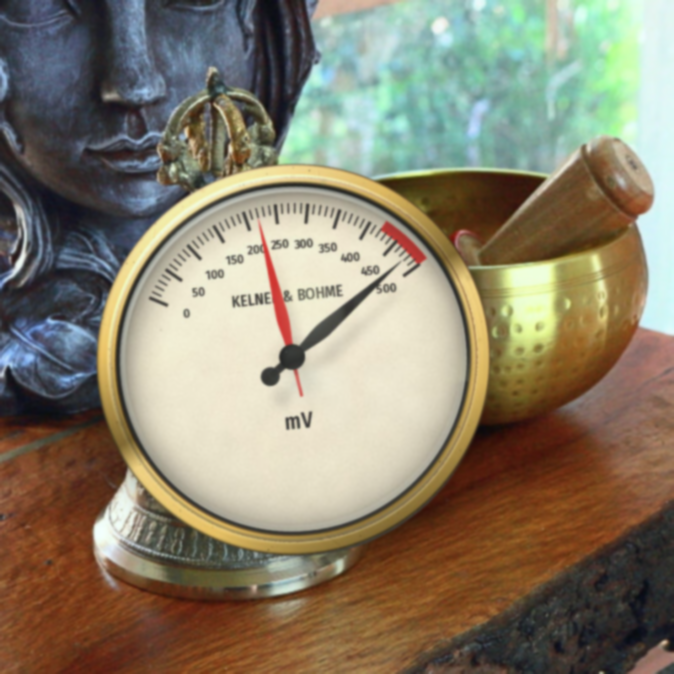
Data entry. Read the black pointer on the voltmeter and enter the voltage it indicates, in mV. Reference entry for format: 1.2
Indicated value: 480
